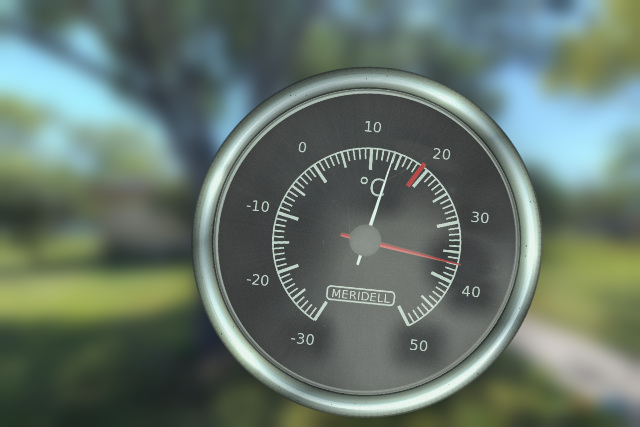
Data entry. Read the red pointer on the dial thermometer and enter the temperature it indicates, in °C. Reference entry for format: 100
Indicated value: 37
